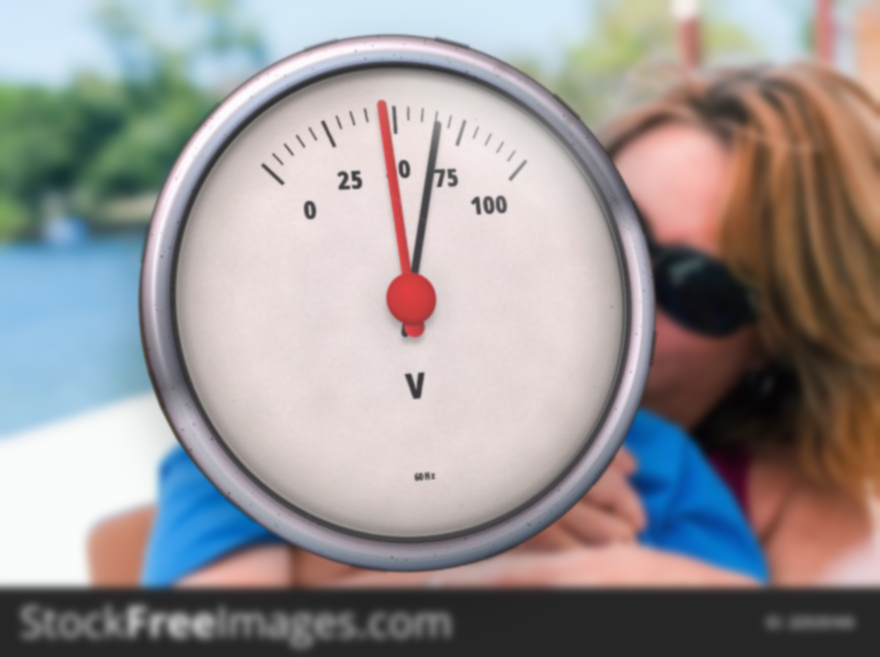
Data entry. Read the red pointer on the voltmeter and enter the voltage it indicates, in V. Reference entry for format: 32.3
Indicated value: 45
